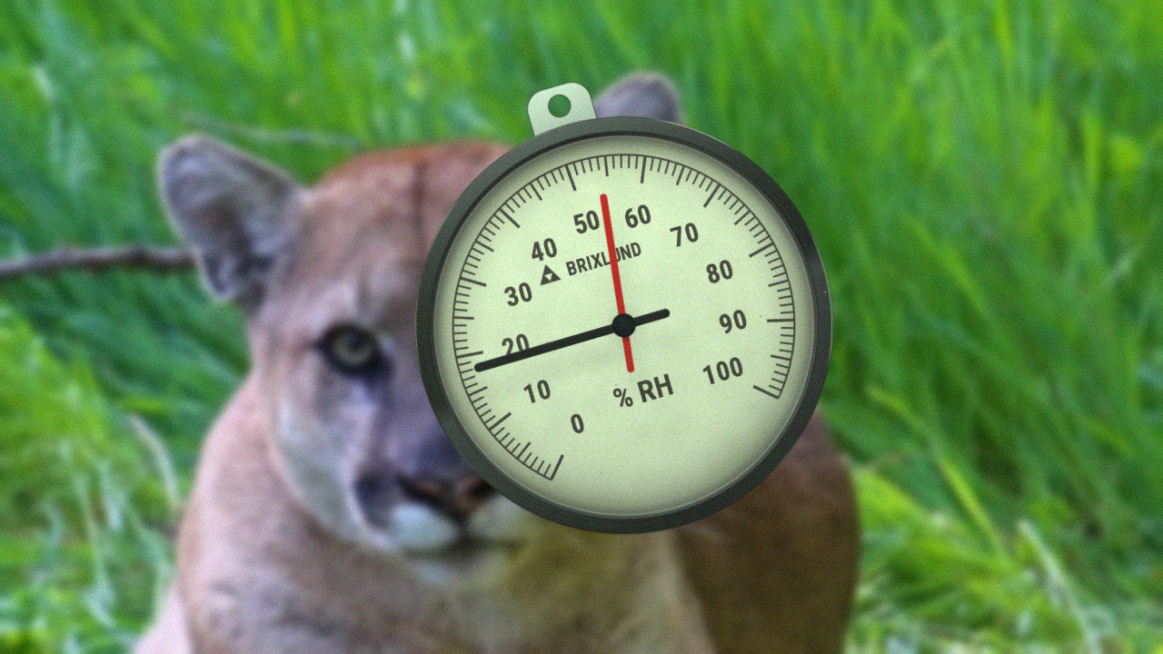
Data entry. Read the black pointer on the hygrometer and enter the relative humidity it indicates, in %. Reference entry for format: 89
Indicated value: 18
